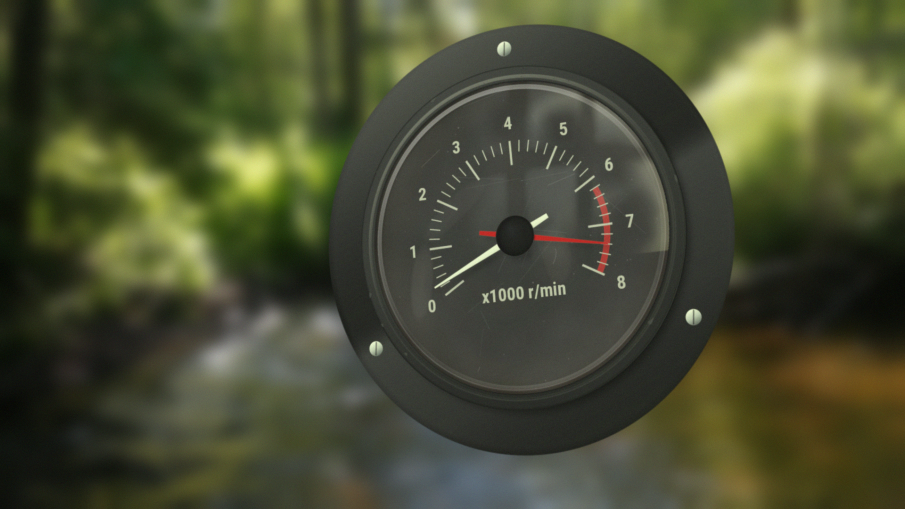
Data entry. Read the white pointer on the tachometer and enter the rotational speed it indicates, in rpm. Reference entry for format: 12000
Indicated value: 200
